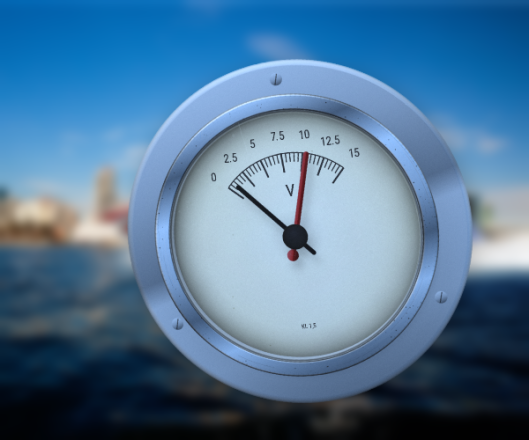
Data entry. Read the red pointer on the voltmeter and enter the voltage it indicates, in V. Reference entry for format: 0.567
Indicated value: 10.5
